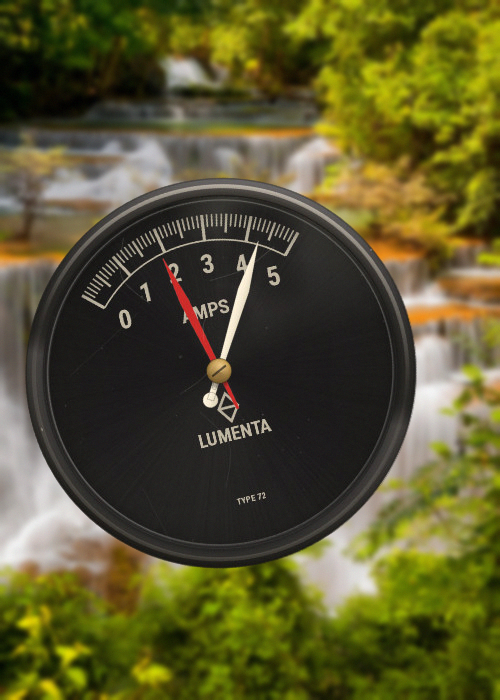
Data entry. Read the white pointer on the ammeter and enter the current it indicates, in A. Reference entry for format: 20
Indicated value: 4.3
